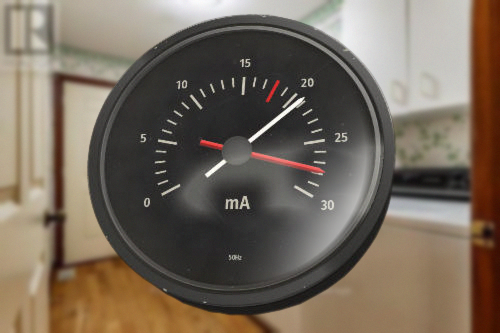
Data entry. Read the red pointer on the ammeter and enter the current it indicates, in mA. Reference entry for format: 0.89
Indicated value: 28
